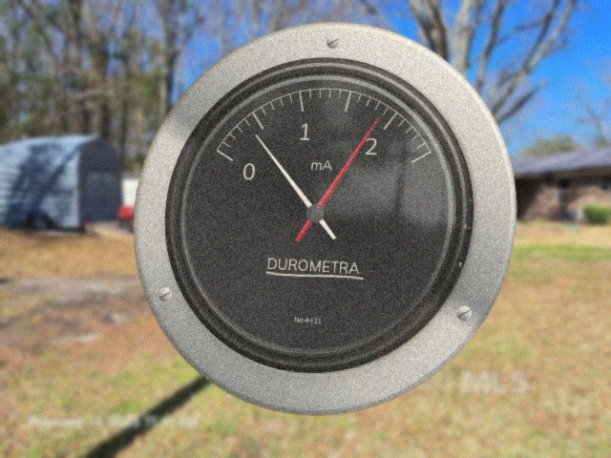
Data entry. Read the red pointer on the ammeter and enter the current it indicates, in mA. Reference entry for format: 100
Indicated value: 1.9
